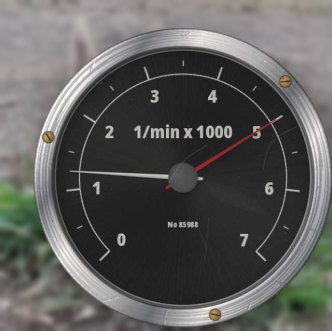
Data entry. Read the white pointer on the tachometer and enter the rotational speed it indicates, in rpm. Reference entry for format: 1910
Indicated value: 1250
